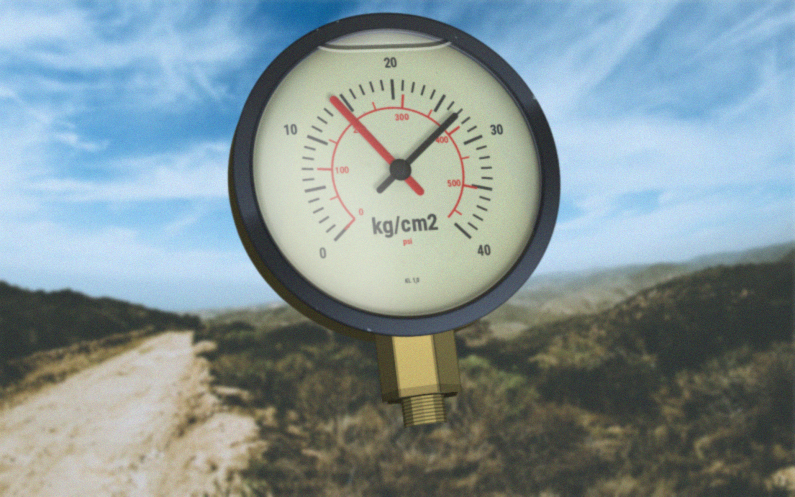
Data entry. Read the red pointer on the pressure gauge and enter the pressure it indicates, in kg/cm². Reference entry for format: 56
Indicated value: 14
